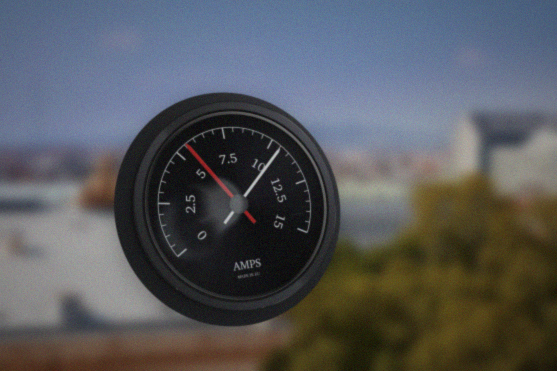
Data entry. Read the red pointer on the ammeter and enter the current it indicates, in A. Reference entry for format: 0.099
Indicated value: 5.5
